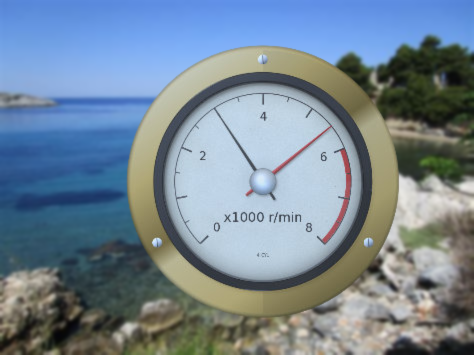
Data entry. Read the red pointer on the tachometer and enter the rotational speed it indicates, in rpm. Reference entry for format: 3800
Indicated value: 5500
